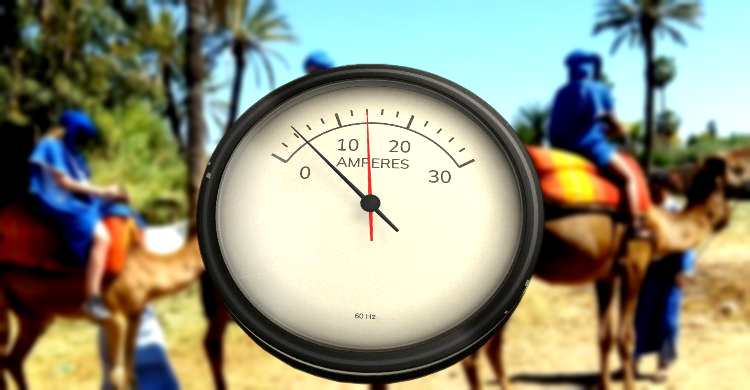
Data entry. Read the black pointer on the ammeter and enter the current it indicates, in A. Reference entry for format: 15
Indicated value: 4
